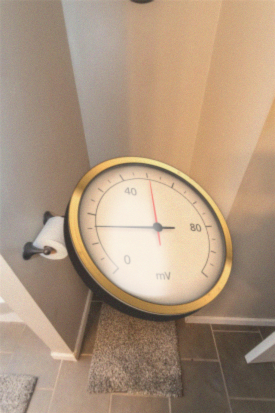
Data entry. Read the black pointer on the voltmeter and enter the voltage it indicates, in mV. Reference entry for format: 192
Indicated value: 15
